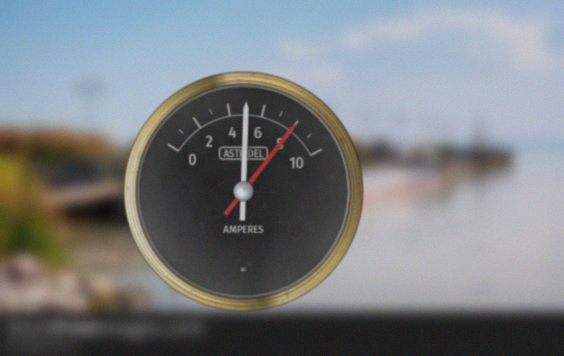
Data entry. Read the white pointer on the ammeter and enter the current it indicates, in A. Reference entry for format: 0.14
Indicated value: 5
